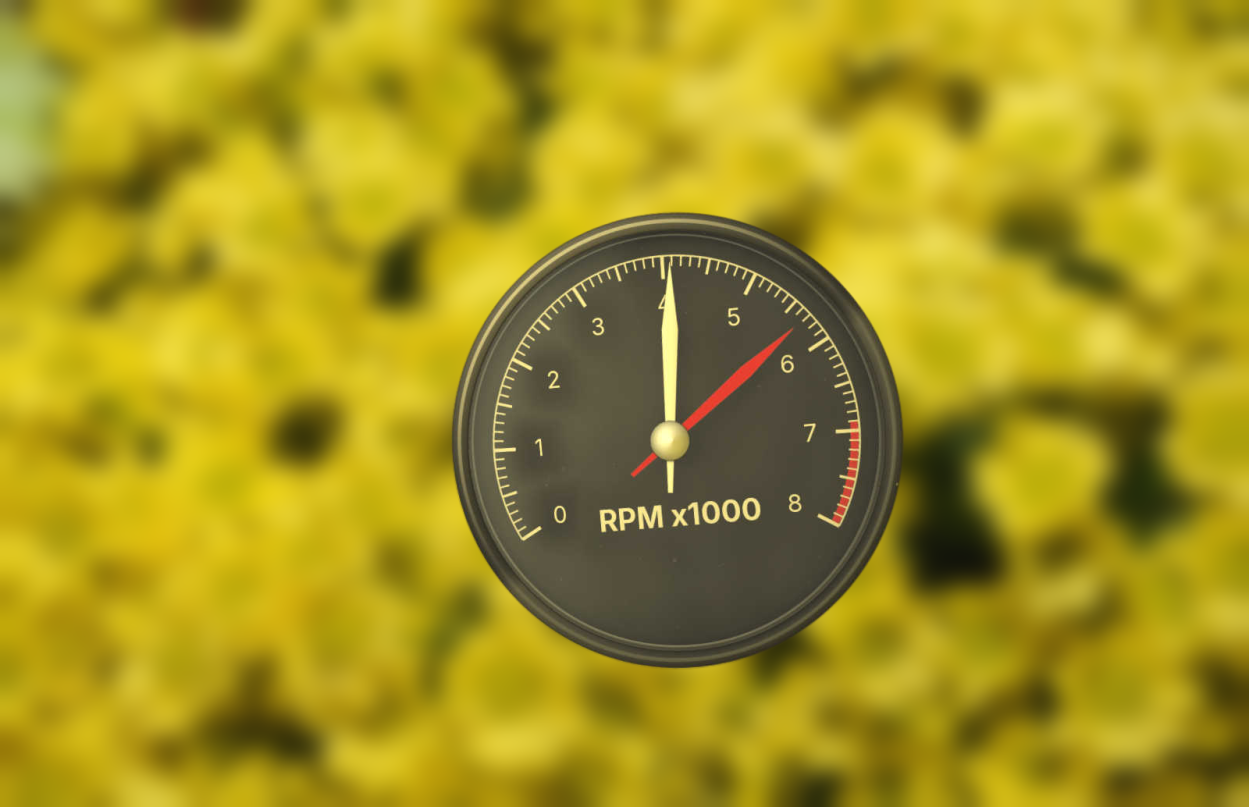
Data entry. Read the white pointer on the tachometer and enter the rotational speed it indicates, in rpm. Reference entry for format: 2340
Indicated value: 4100
